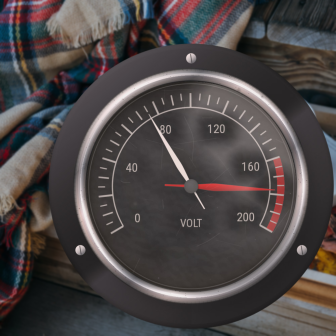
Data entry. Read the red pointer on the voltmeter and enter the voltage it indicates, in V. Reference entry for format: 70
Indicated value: 177.5
